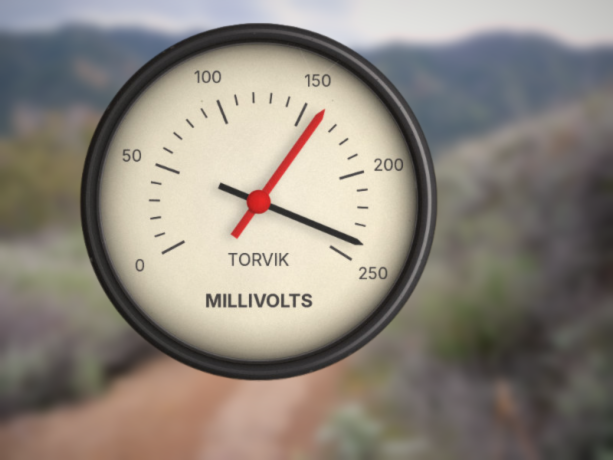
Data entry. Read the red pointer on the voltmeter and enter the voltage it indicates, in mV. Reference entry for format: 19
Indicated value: 160
